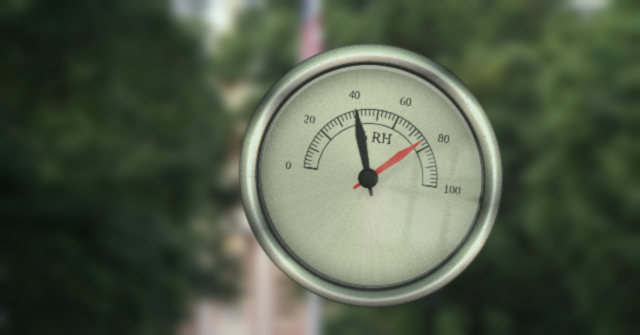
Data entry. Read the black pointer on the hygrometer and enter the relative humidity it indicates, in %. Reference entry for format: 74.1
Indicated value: 40
